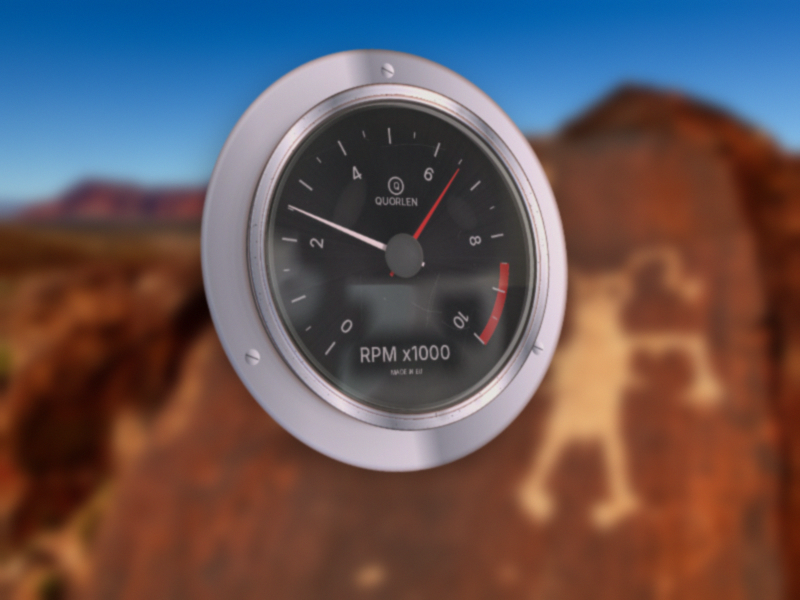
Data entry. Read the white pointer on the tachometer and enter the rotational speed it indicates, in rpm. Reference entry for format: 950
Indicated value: 2500
